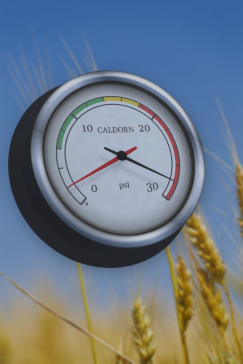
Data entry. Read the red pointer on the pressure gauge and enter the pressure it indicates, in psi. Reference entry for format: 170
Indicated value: 2
